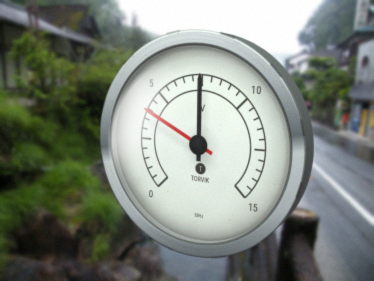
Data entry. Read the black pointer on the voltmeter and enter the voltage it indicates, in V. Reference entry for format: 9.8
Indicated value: 7.5
